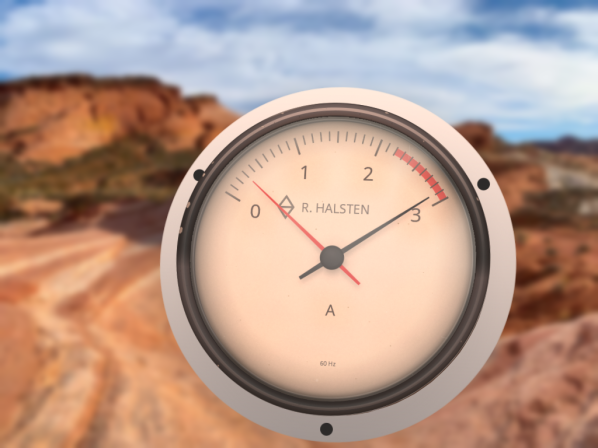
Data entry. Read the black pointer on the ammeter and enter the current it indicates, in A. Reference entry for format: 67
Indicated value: 2.9
